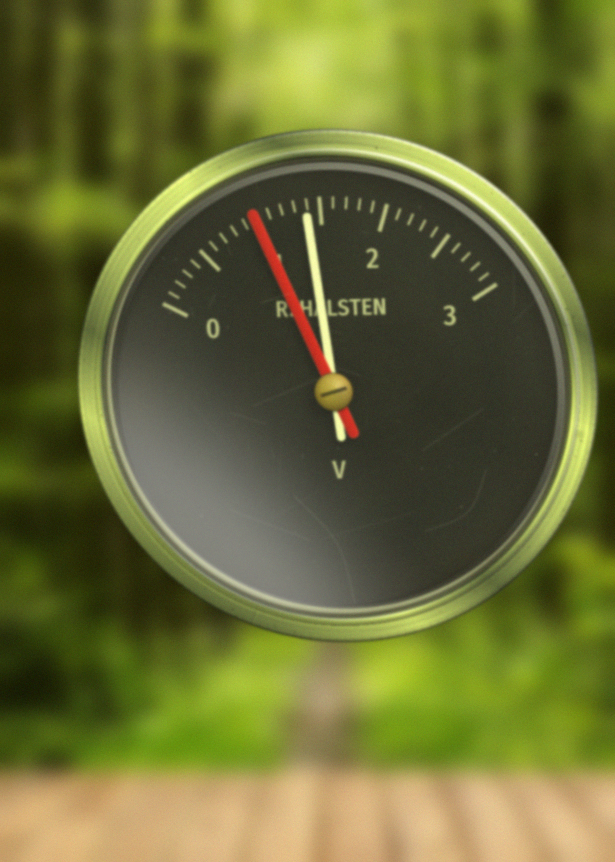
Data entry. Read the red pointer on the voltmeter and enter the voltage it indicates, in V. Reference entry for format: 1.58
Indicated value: 1
